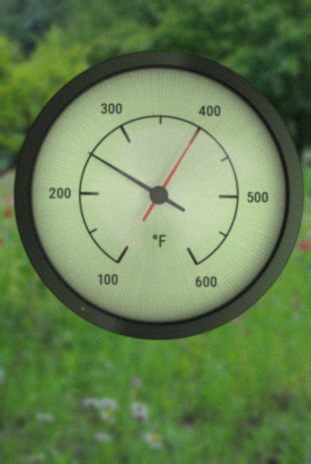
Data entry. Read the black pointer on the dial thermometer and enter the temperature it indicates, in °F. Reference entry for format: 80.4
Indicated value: 250
